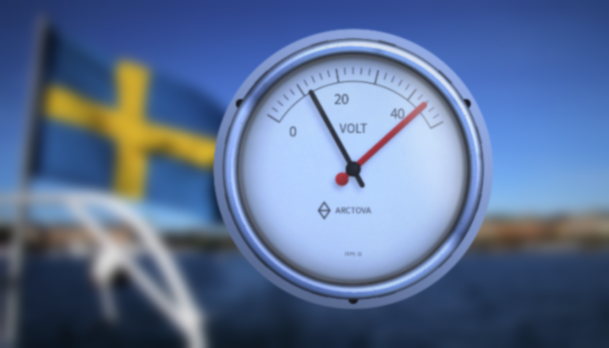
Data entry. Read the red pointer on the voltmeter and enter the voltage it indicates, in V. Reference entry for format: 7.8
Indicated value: 44
